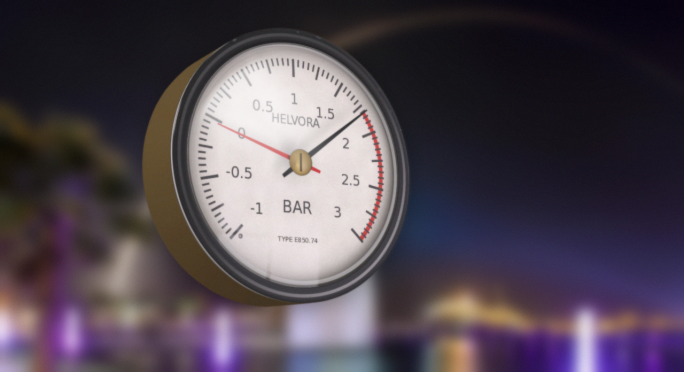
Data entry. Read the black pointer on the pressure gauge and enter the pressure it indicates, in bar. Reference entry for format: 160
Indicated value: 1.8
